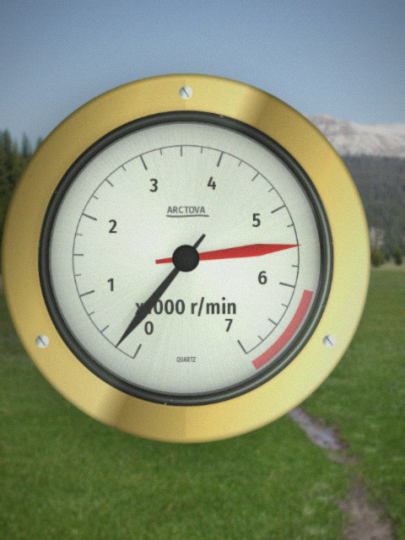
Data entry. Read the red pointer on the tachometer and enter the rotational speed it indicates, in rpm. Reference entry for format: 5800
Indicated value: 5500
